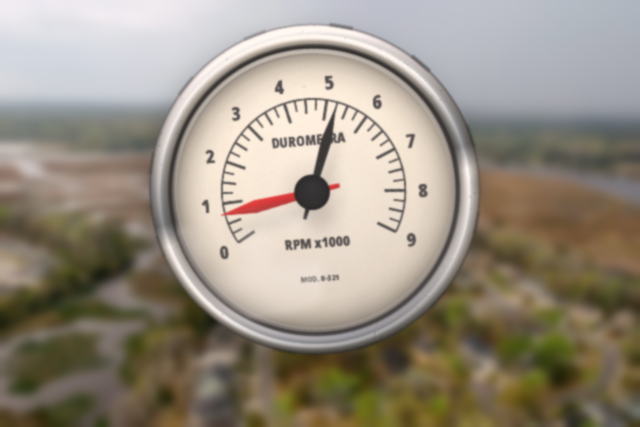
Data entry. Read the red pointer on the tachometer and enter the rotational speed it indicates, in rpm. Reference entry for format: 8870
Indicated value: 750
